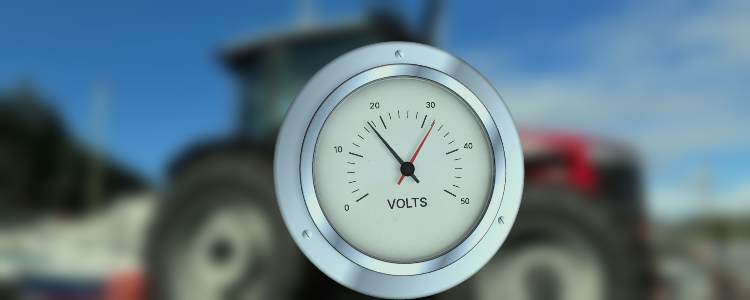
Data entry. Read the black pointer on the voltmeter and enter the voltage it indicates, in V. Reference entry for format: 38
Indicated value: 17
